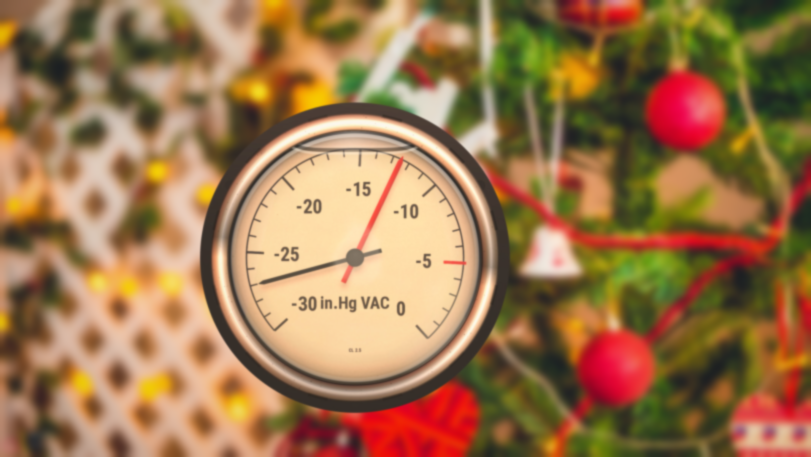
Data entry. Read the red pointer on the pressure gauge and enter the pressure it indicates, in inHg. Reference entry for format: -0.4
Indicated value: -12.5
